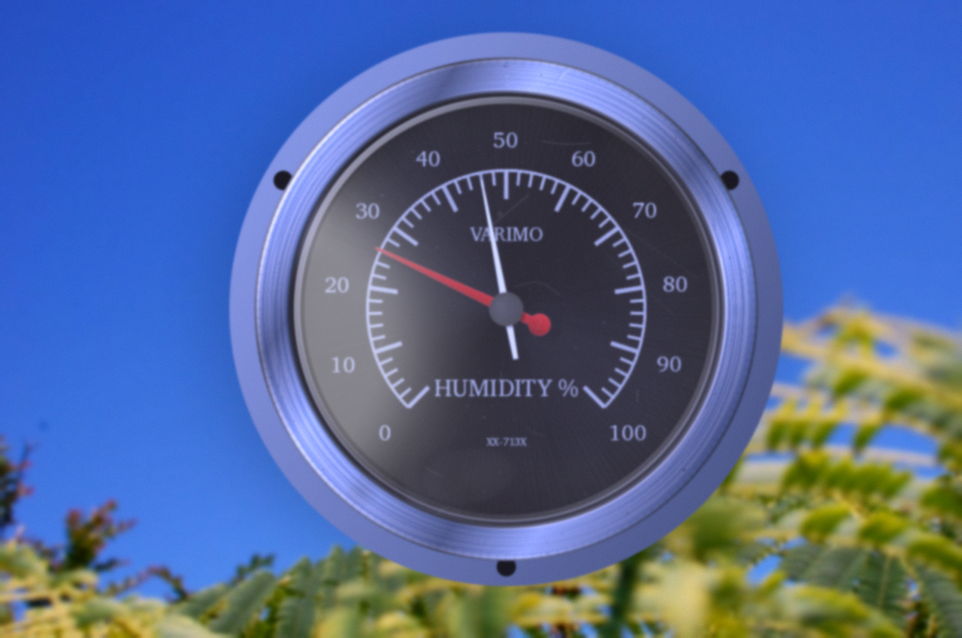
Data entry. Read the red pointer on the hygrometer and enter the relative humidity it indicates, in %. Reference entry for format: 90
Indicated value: 26
